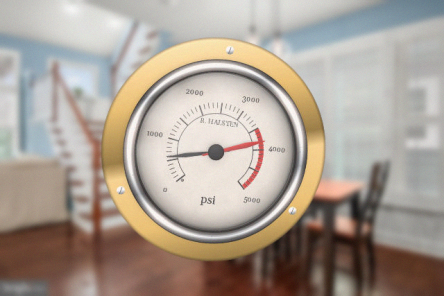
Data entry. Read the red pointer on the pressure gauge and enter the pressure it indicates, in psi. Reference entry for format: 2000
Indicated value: 3800
